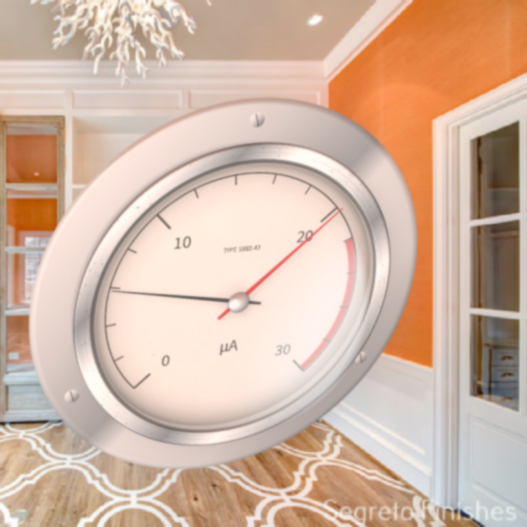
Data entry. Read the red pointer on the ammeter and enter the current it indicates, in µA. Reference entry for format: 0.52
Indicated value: 20
